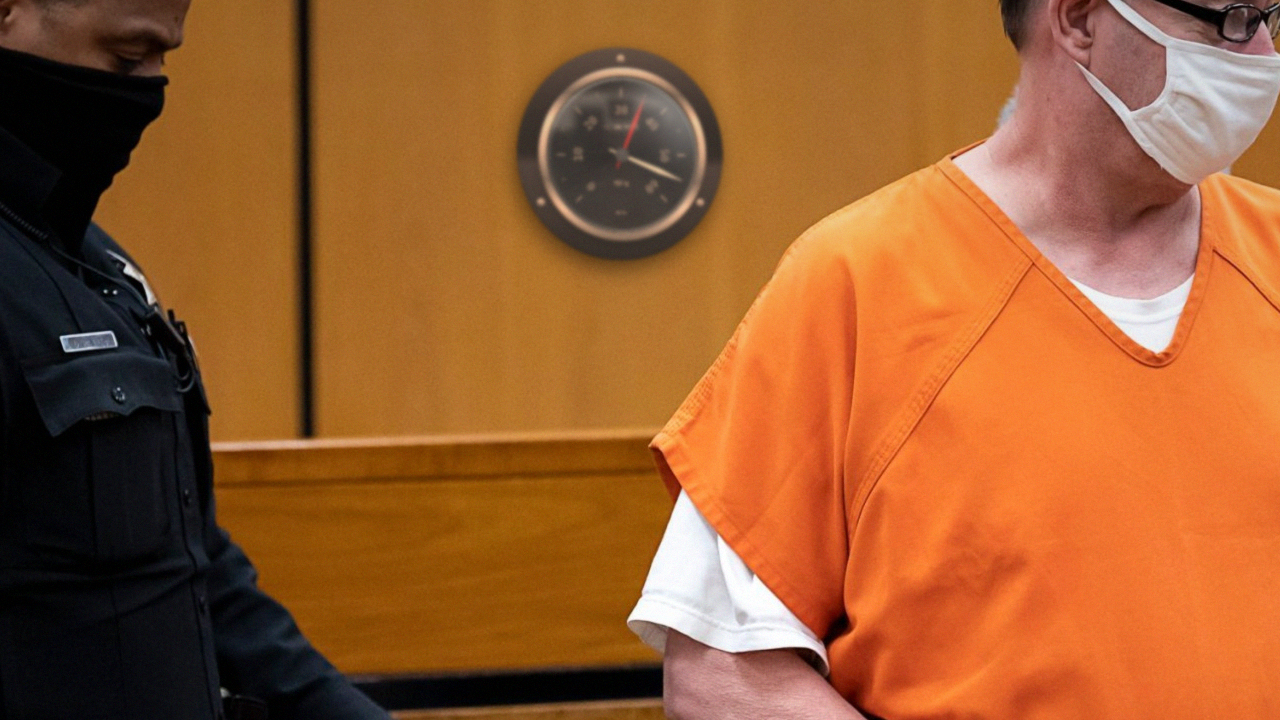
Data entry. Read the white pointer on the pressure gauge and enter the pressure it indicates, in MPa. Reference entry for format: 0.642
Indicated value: 55
